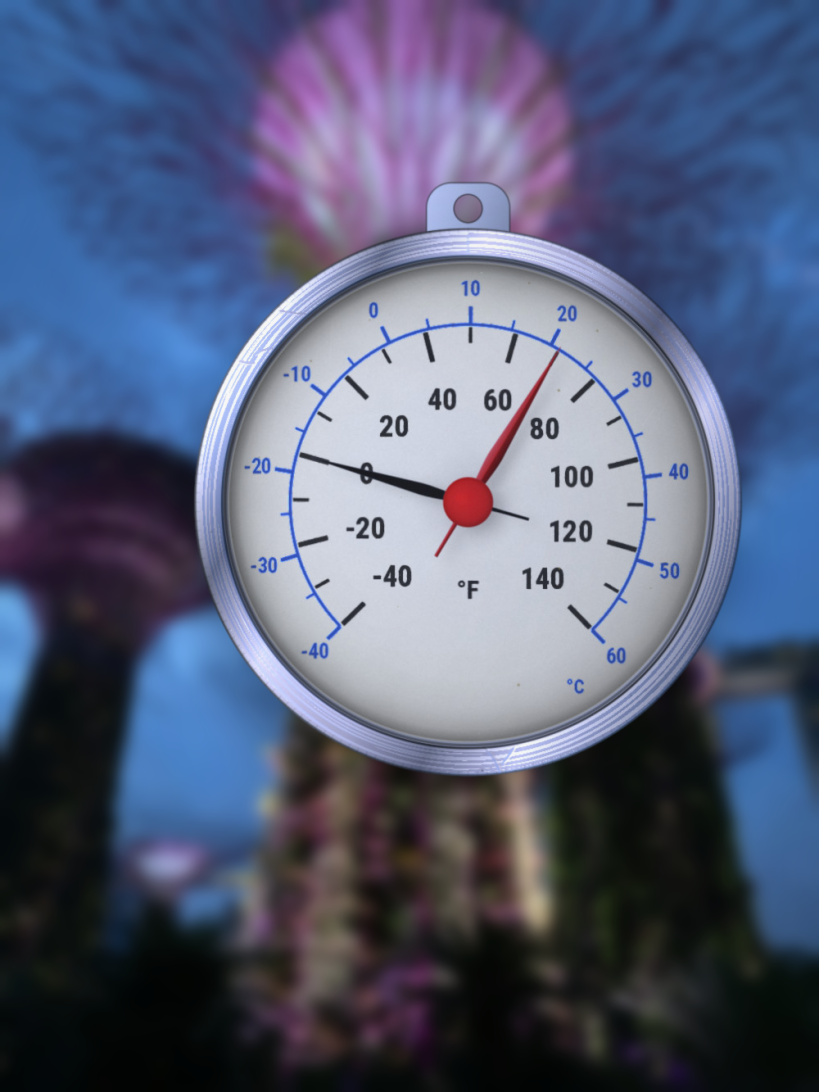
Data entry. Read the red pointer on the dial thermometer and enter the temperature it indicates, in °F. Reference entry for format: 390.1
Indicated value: 70
